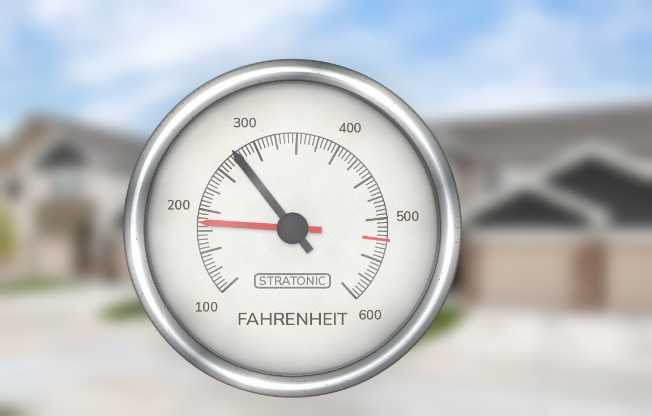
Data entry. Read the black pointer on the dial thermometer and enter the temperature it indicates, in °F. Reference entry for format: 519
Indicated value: 275
